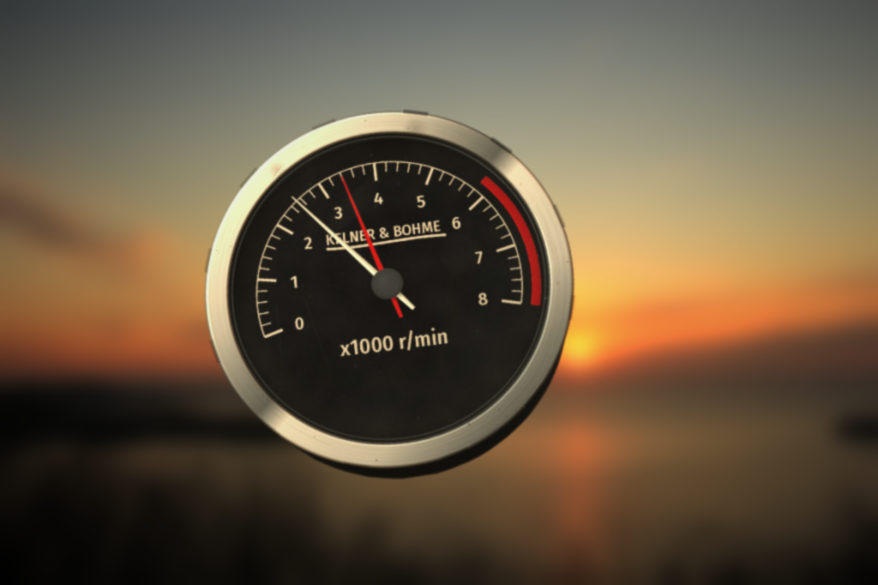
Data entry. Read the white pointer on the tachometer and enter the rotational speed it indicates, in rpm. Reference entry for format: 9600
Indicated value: 2500
